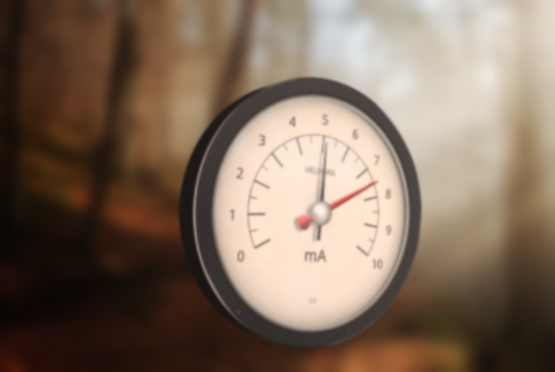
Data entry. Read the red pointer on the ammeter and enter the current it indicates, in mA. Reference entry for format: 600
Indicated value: 7.5
